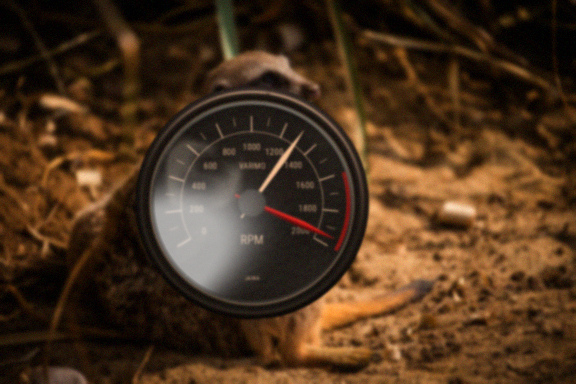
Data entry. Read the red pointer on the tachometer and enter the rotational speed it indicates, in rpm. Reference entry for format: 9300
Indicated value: 1950
